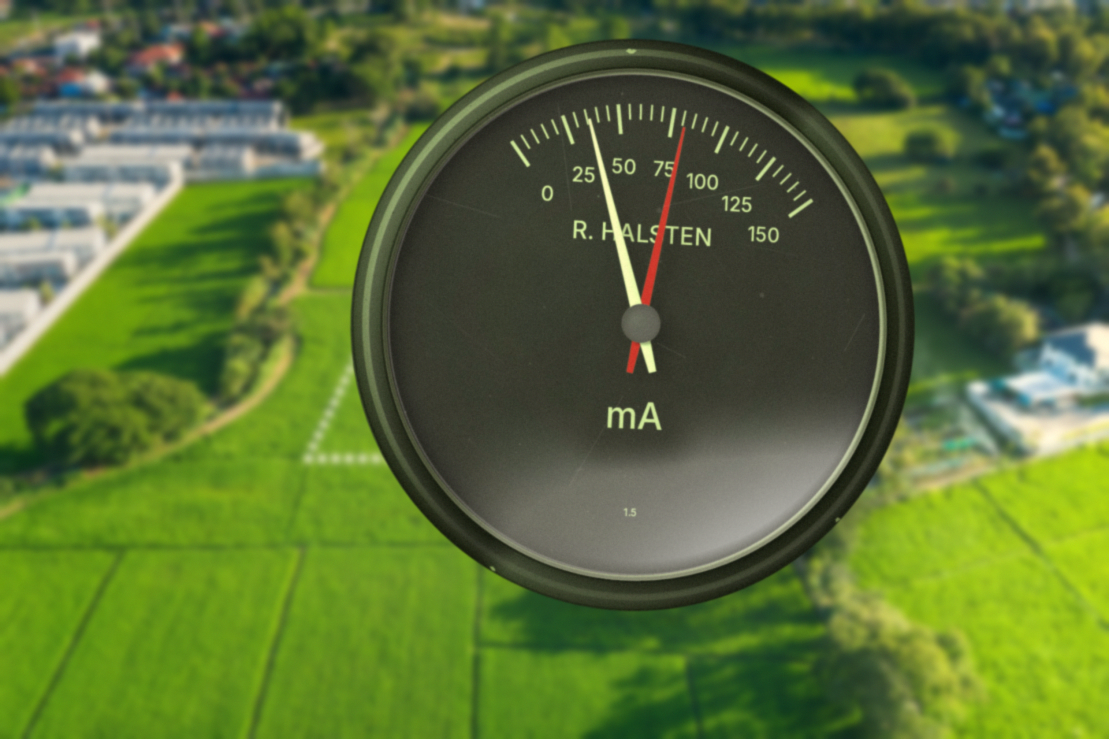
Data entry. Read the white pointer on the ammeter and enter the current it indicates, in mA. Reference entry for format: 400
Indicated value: 35
